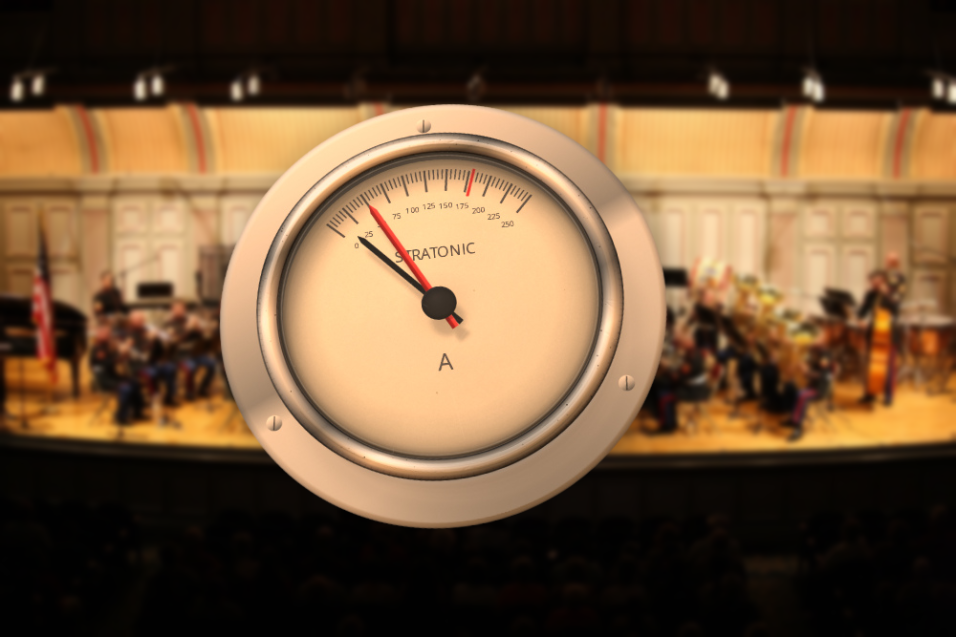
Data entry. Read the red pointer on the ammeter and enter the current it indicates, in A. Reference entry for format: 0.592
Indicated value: 50
